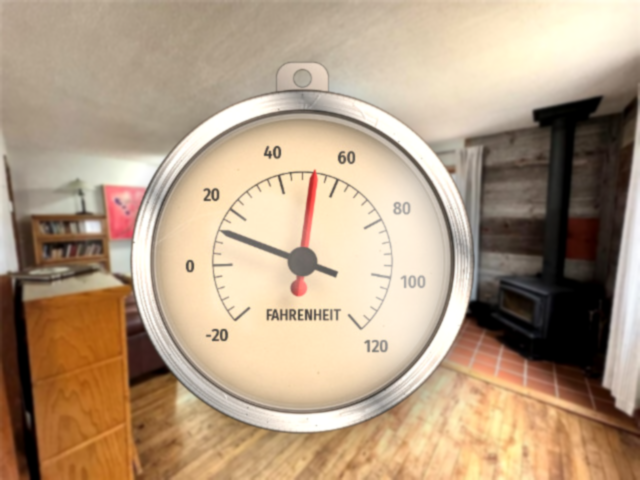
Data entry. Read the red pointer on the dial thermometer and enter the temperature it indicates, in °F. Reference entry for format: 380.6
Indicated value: 52
